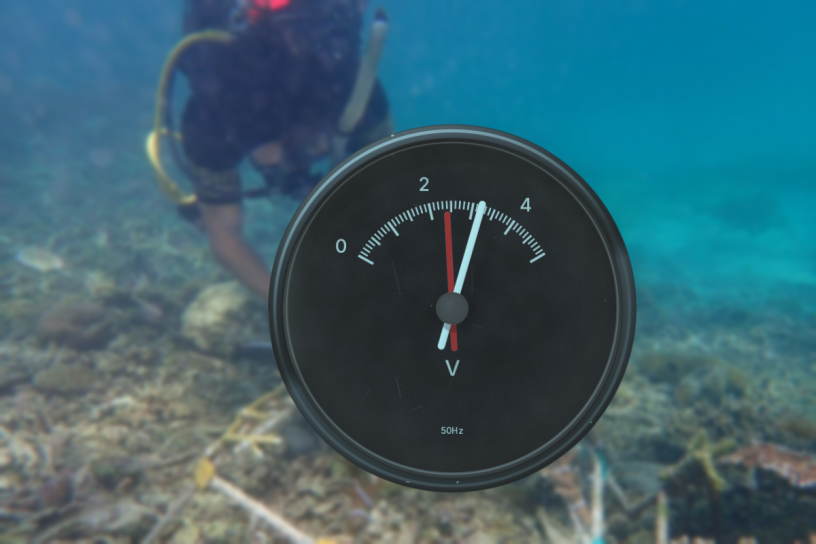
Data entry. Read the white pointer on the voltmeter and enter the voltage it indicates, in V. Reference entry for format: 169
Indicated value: 3.2
